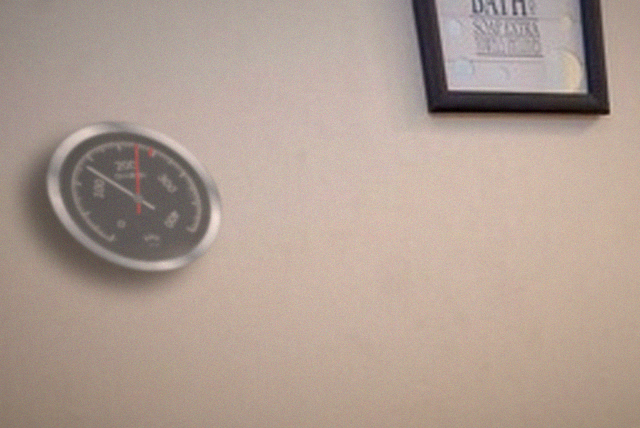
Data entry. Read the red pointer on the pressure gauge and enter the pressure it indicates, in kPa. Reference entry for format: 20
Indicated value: 225
